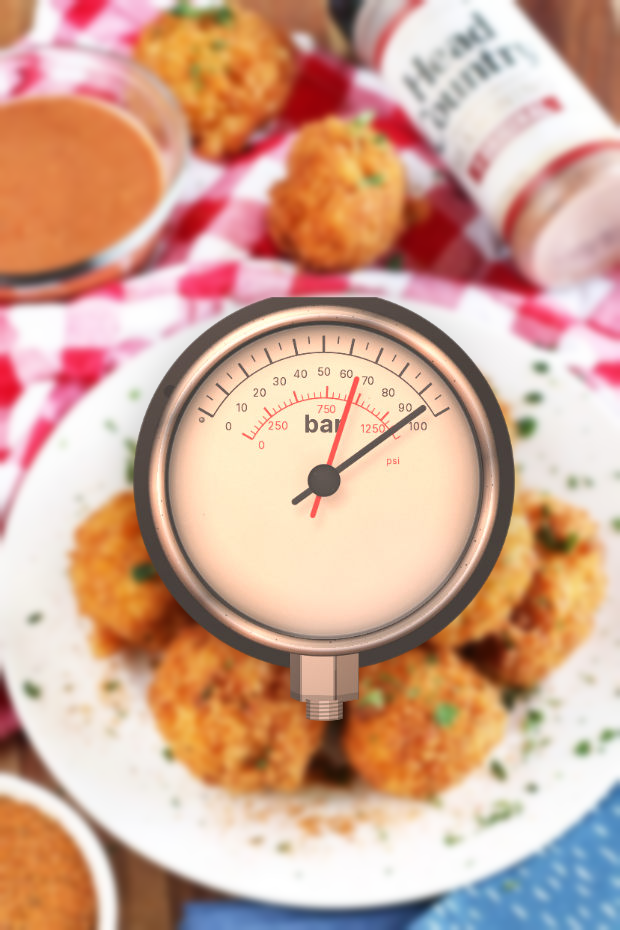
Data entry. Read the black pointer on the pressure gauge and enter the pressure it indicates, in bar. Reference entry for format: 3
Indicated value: 95
